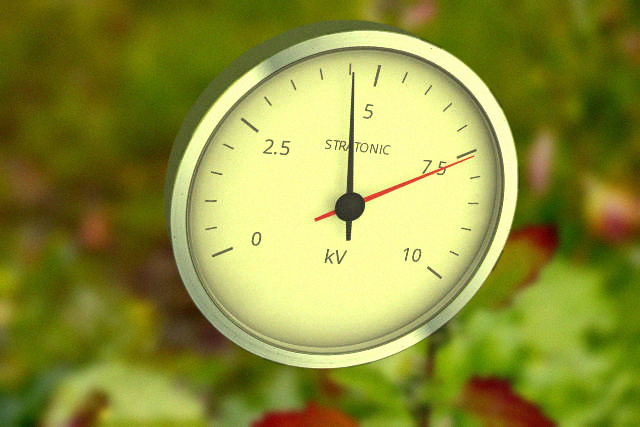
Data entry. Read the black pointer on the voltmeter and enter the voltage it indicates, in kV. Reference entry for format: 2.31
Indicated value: 4.5
